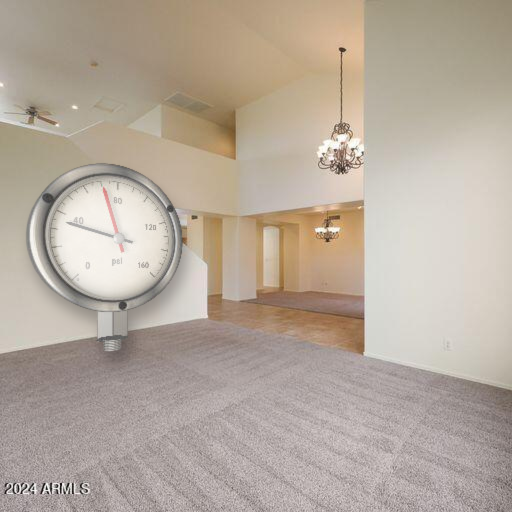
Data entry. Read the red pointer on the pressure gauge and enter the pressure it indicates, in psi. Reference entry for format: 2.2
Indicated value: 70
